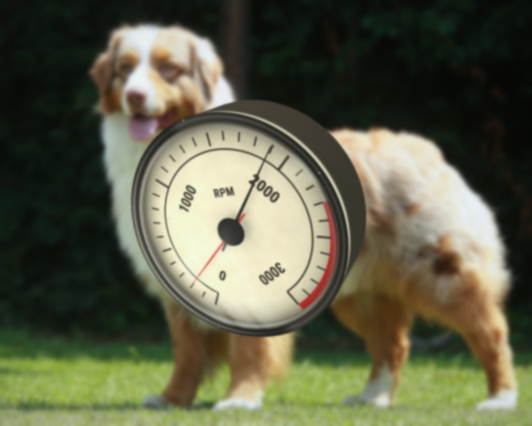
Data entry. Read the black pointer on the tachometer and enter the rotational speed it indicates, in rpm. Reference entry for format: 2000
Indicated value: 1900
